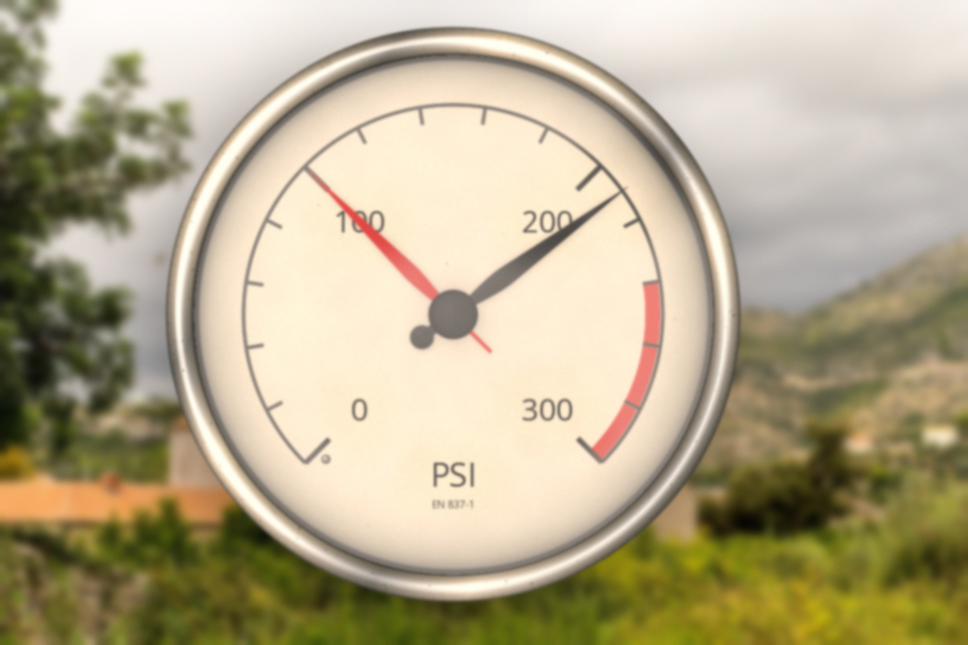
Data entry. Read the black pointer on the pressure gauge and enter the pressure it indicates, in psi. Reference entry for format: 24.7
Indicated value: 210
